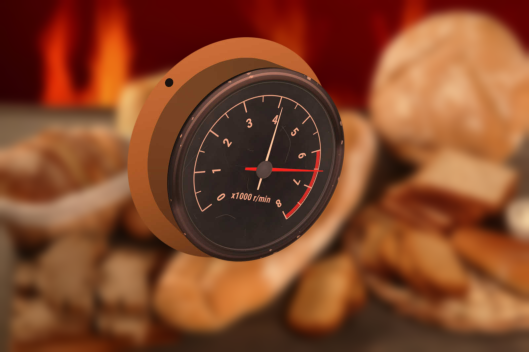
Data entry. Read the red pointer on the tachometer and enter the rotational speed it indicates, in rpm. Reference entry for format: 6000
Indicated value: 6500
